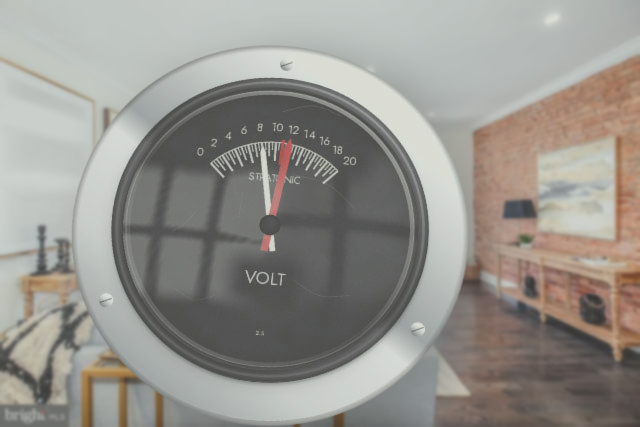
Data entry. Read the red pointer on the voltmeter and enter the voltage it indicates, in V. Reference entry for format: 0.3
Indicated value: 12
